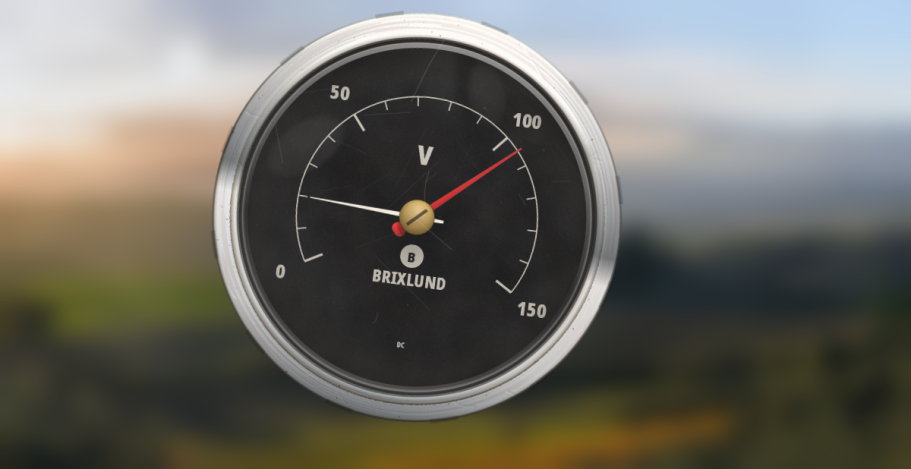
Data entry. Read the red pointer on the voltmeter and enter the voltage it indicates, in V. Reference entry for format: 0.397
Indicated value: 105
